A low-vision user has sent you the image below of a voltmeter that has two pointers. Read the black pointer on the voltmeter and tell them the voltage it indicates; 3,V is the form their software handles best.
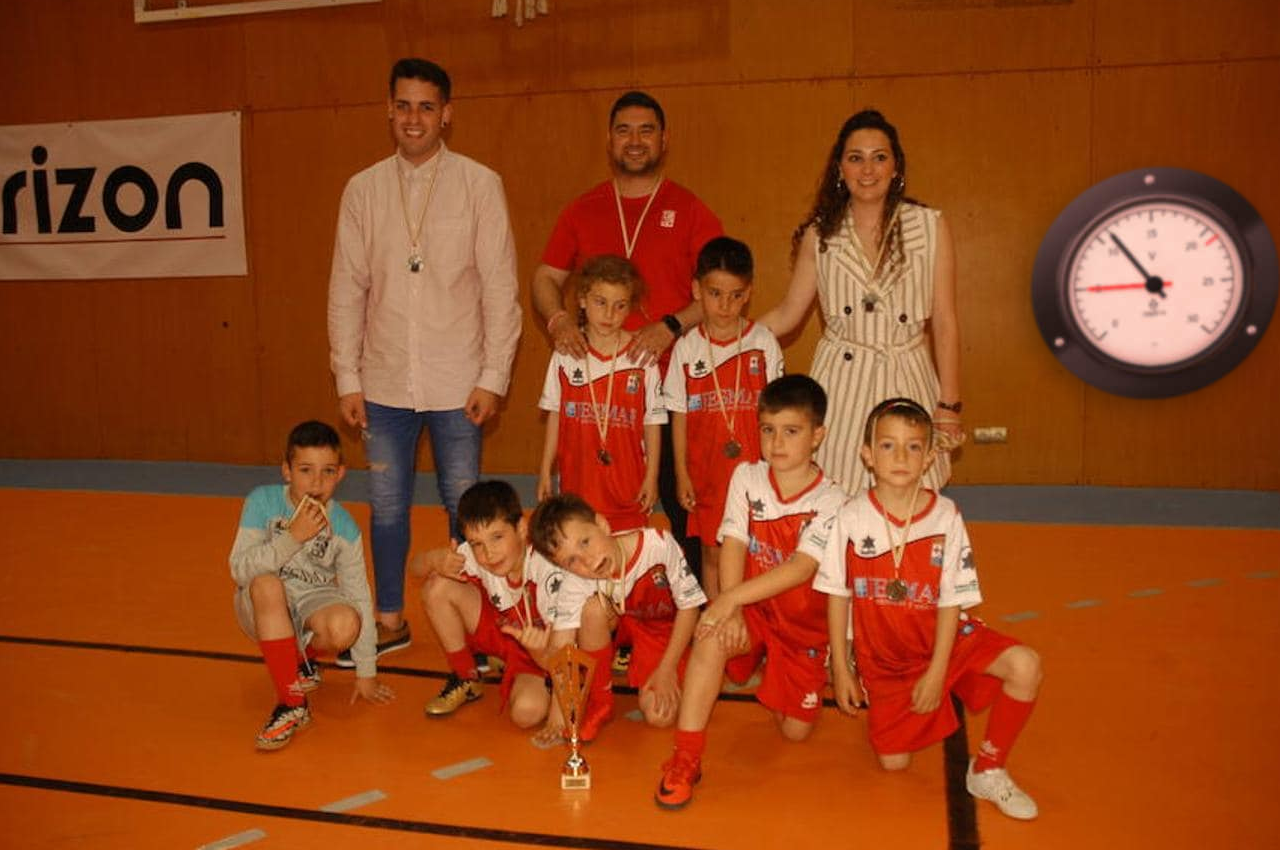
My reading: 11,V
